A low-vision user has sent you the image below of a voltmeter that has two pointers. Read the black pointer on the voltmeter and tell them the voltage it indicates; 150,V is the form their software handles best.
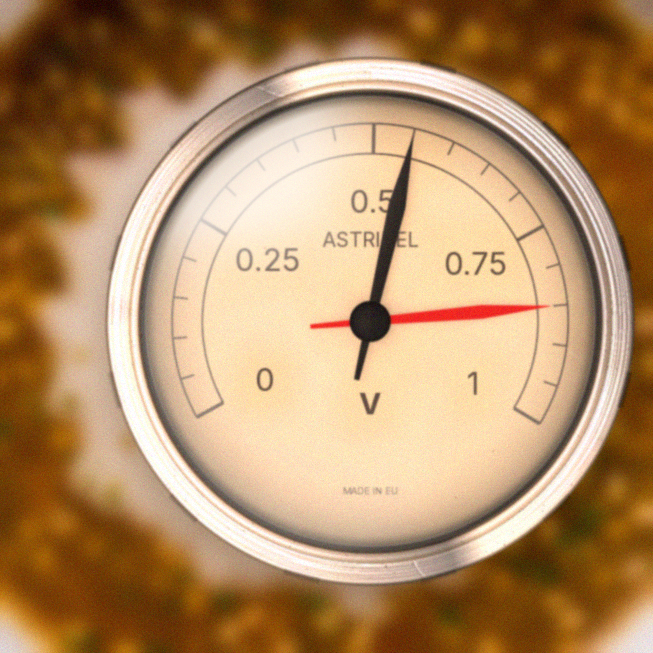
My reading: 0.55,V
